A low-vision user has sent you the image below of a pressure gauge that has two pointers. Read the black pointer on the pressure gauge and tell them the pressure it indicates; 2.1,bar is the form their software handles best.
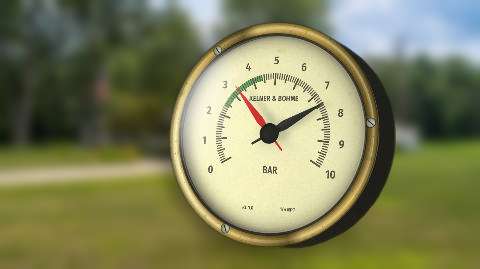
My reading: 7.5,bar
